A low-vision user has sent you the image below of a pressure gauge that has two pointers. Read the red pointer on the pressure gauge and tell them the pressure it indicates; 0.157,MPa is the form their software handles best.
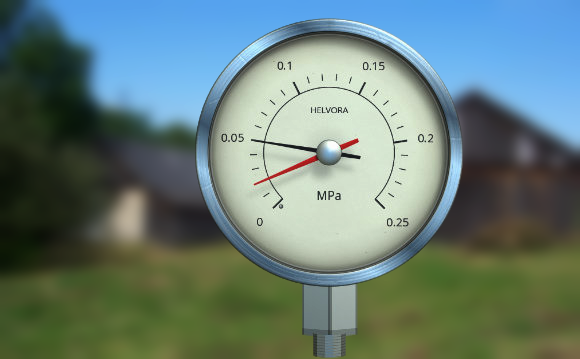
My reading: 0.02,MPa
